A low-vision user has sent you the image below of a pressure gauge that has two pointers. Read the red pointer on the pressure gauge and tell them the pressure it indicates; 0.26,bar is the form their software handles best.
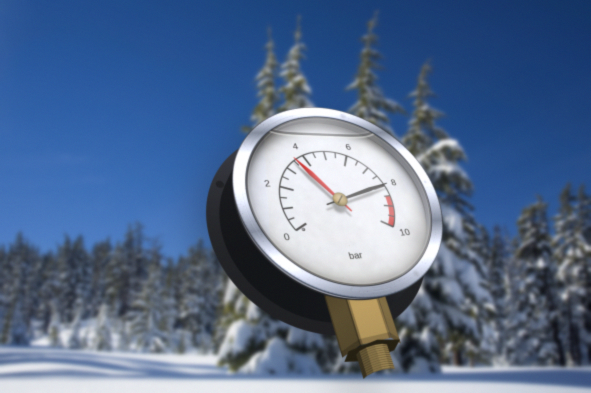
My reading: 3.5,bar
